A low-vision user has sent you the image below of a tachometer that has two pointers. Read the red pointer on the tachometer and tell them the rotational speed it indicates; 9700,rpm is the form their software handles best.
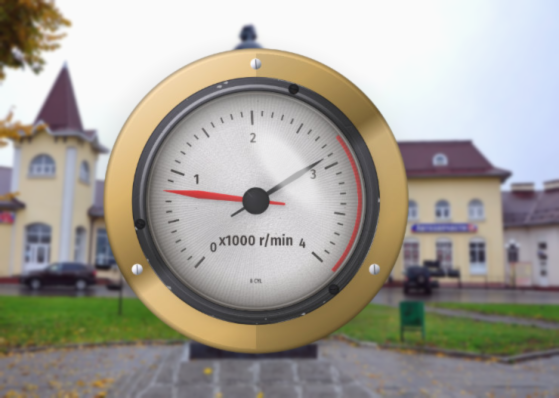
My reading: 800,rpm
